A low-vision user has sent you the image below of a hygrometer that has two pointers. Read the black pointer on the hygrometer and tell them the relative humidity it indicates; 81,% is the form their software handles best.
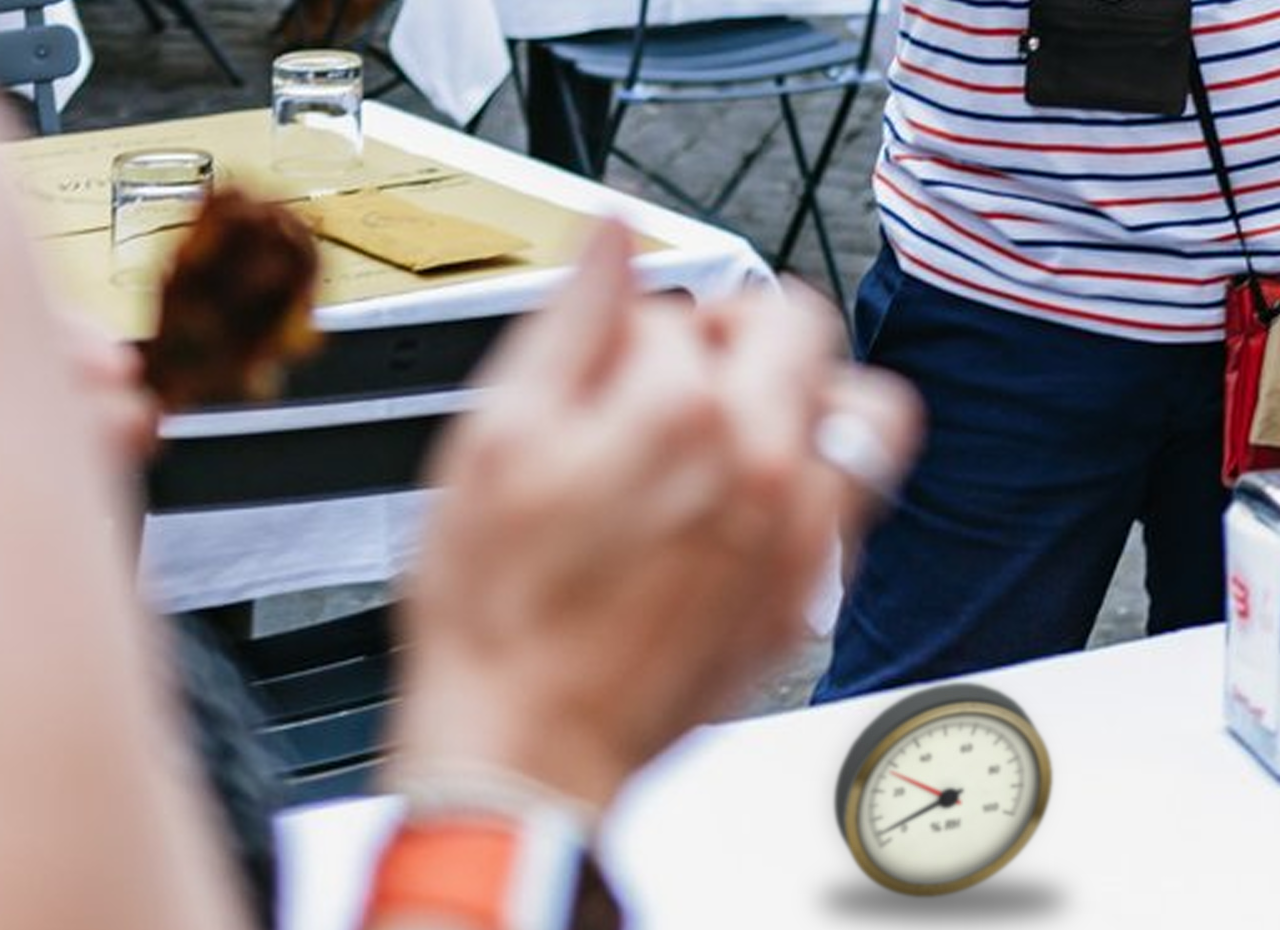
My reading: 5,%
